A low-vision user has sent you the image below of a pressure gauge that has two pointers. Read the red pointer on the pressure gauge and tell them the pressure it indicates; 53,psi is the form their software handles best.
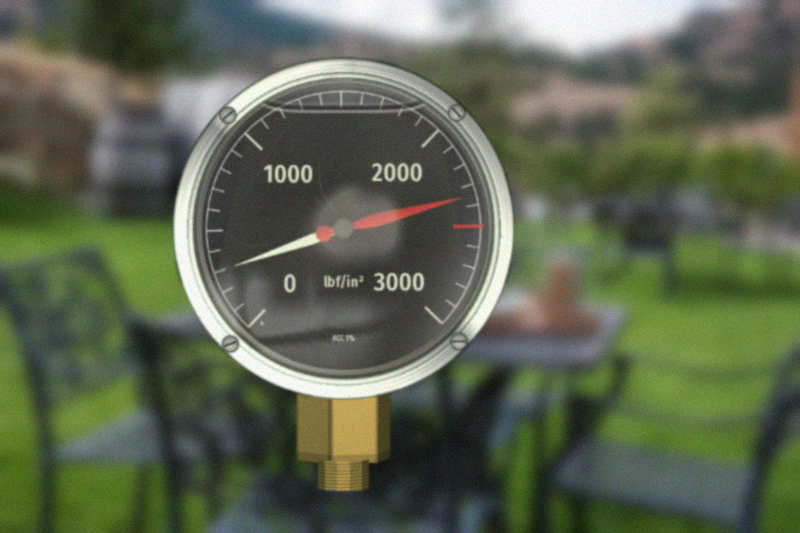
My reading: 2350,psi
